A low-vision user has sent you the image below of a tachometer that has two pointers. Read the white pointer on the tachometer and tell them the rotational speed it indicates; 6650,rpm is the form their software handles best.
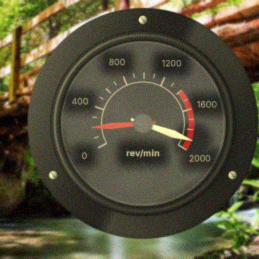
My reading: 1900,rpm
